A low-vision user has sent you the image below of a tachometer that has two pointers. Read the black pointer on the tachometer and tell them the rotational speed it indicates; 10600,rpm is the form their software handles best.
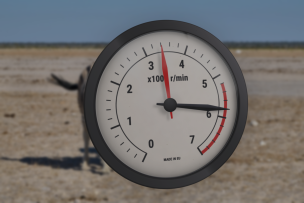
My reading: 5800,rpm
